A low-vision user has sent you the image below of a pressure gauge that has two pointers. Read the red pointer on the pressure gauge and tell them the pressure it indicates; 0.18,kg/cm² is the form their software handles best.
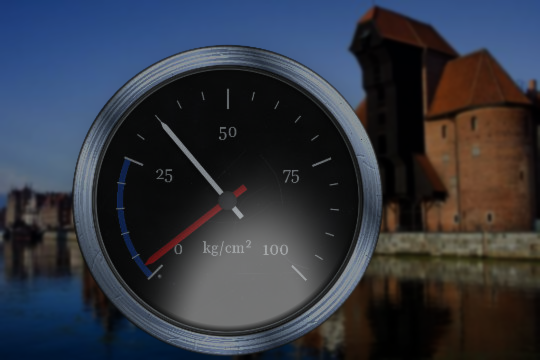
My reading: 2.5,kg/cm²
